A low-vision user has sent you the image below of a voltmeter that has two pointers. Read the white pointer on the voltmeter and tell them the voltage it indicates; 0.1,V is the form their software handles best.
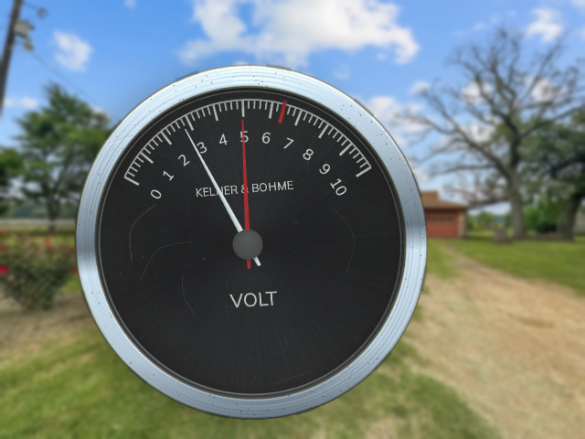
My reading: 2.8,V
